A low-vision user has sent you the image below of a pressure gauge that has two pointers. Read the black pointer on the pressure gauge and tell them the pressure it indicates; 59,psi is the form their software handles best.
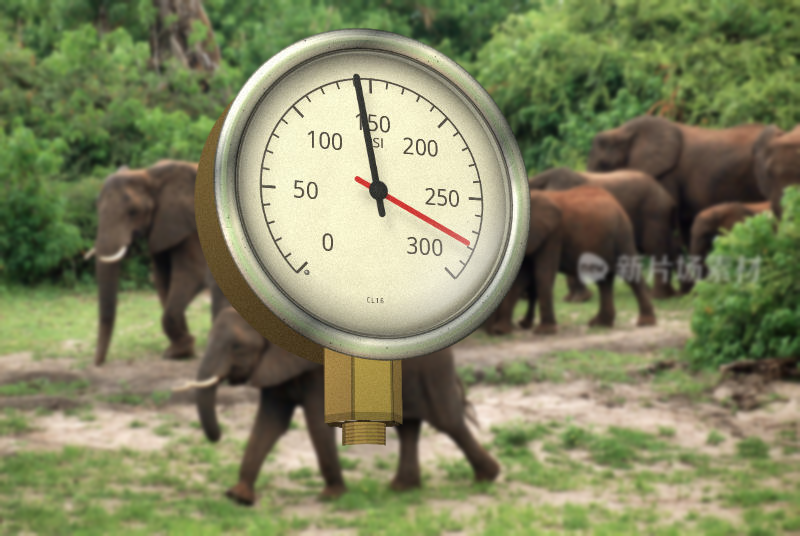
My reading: 140,psi
